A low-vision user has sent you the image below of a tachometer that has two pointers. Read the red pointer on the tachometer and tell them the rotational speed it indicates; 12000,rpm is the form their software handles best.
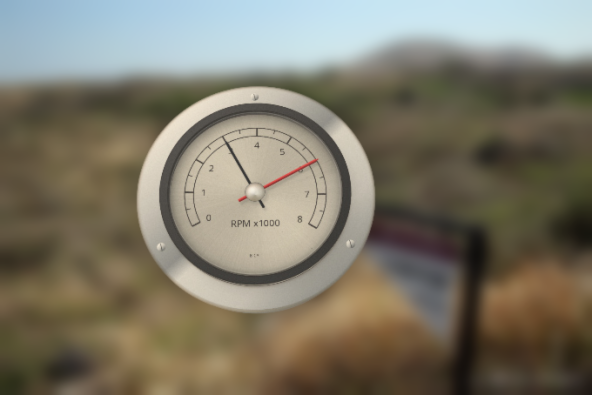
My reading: 6000,rpm
